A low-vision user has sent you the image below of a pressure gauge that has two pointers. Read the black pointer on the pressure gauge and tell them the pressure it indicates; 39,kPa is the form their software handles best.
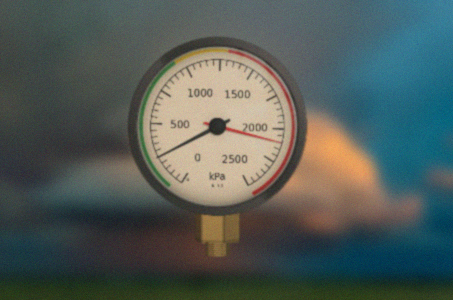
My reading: 250,kPa
